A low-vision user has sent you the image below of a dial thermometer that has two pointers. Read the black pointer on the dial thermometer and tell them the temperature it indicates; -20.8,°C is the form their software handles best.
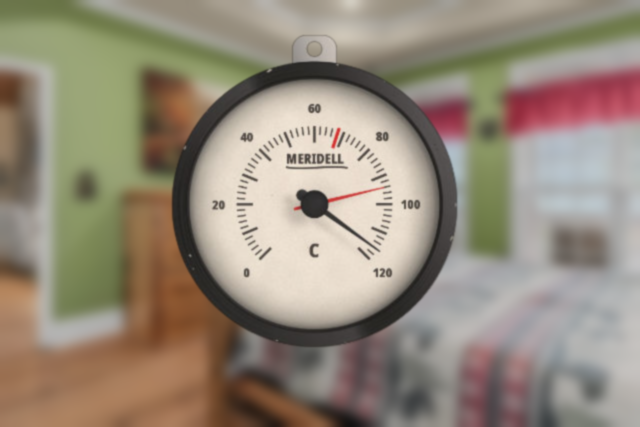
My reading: 116,°C
